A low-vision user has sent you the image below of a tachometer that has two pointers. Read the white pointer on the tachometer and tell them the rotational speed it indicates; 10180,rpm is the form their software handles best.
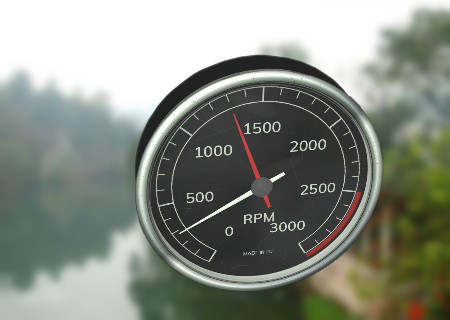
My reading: 300,rpm
